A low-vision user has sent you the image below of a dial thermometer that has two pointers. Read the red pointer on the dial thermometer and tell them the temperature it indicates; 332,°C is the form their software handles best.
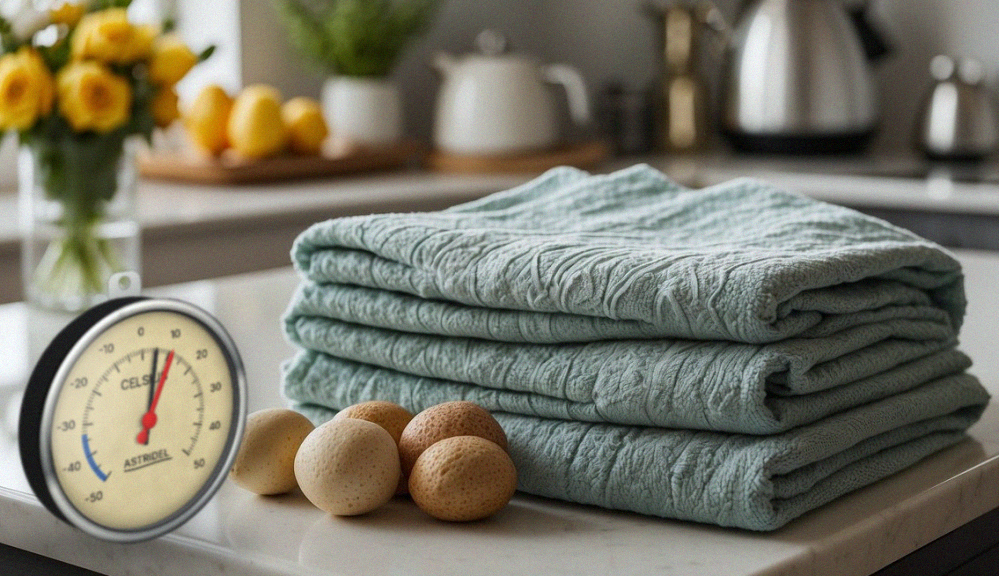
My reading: 10,°C
